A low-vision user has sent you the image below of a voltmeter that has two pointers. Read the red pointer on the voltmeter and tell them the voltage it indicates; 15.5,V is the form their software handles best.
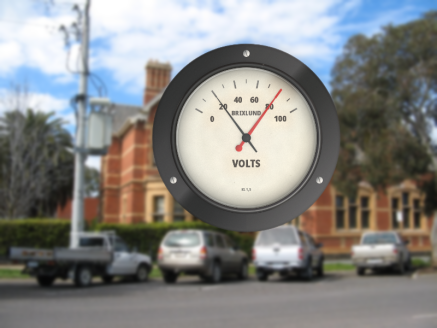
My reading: 80,V
